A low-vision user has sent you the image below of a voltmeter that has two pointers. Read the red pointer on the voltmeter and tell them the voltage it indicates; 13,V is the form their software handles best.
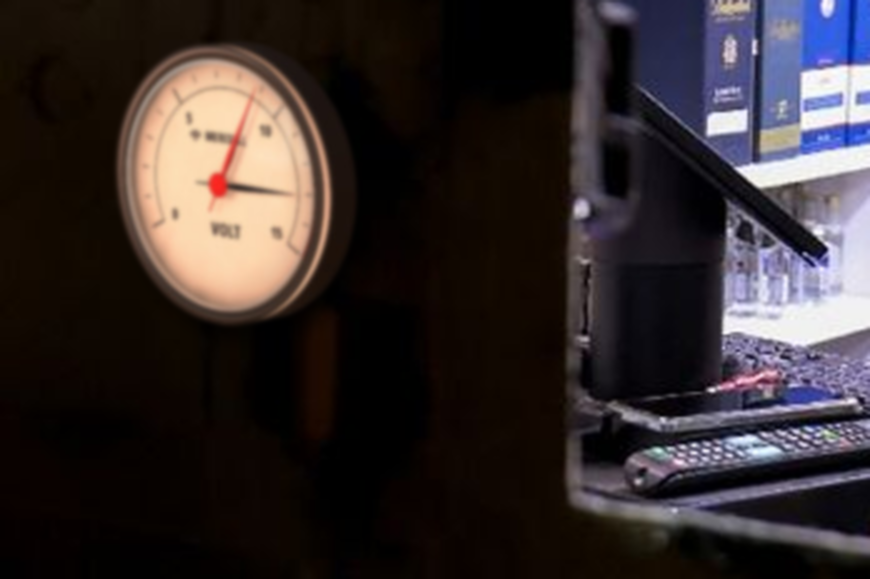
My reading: 9,V
